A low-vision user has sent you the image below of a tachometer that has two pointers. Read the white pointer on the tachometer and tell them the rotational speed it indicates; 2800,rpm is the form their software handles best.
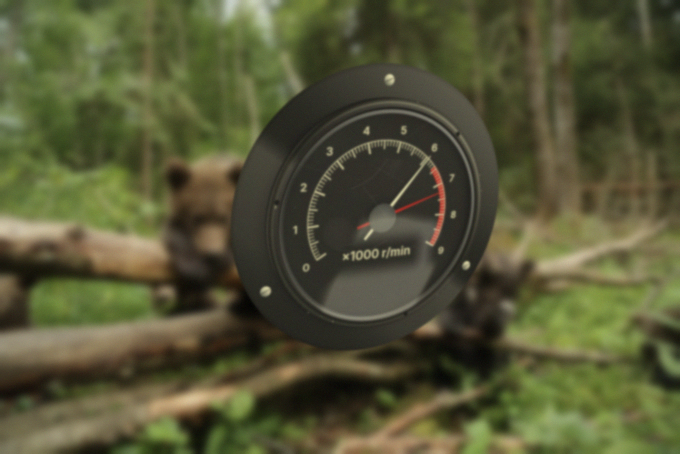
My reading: 6000,rpm
